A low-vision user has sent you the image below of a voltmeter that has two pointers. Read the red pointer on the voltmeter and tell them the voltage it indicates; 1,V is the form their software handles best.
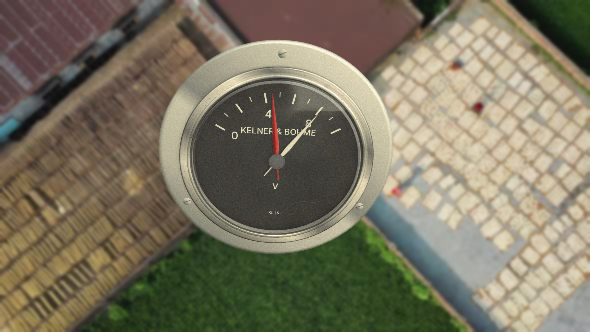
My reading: 4.5,V
